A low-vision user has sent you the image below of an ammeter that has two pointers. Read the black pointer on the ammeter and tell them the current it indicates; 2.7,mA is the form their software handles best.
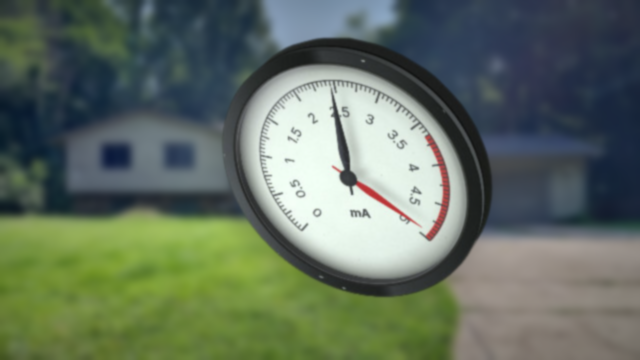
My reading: 2.5,mA
